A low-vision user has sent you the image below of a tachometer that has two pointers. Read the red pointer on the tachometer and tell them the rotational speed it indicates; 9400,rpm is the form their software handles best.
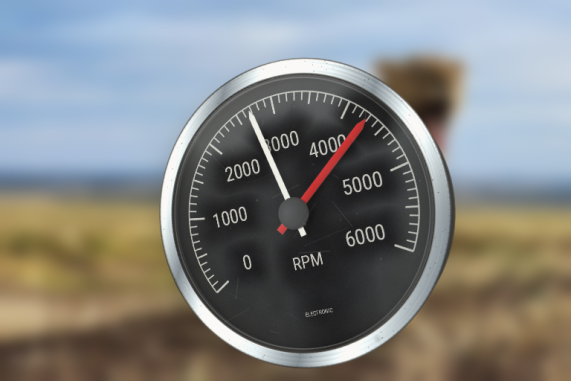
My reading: 4300,rpm
